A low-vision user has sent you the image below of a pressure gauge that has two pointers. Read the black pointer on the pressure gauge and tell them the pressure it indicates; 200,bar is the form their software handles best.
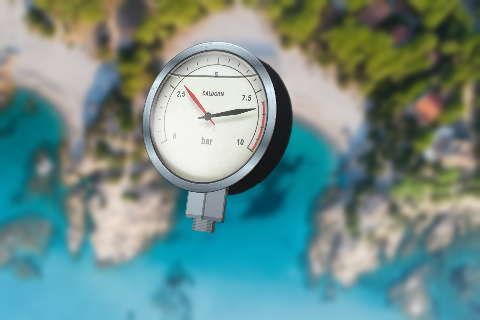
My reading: 8.25,bar
